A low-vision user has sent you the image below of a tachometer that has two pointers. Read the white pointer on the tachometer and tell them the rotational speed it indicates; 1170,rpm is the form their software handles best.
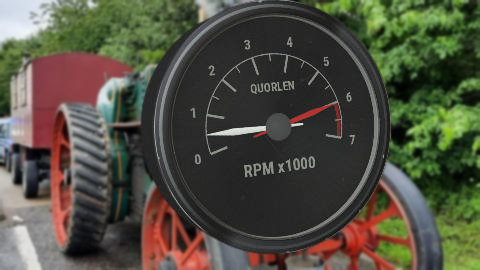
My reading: 500,rpm
